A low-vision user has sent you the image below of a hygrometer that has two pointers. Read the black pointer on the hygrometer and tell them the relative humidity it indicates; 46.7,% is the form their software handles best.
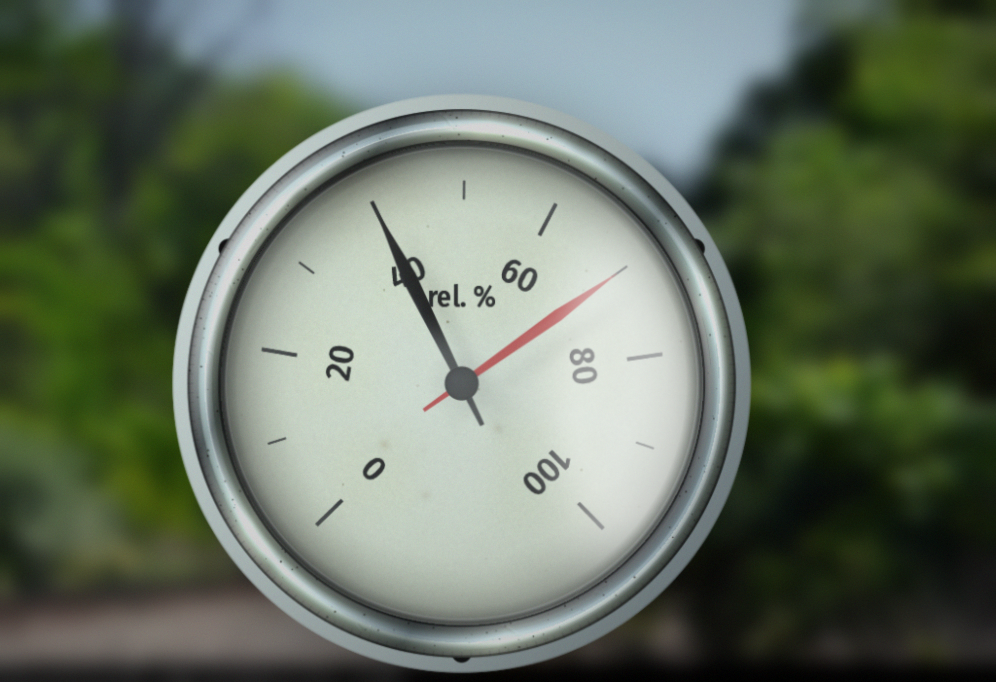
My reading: 40,%
